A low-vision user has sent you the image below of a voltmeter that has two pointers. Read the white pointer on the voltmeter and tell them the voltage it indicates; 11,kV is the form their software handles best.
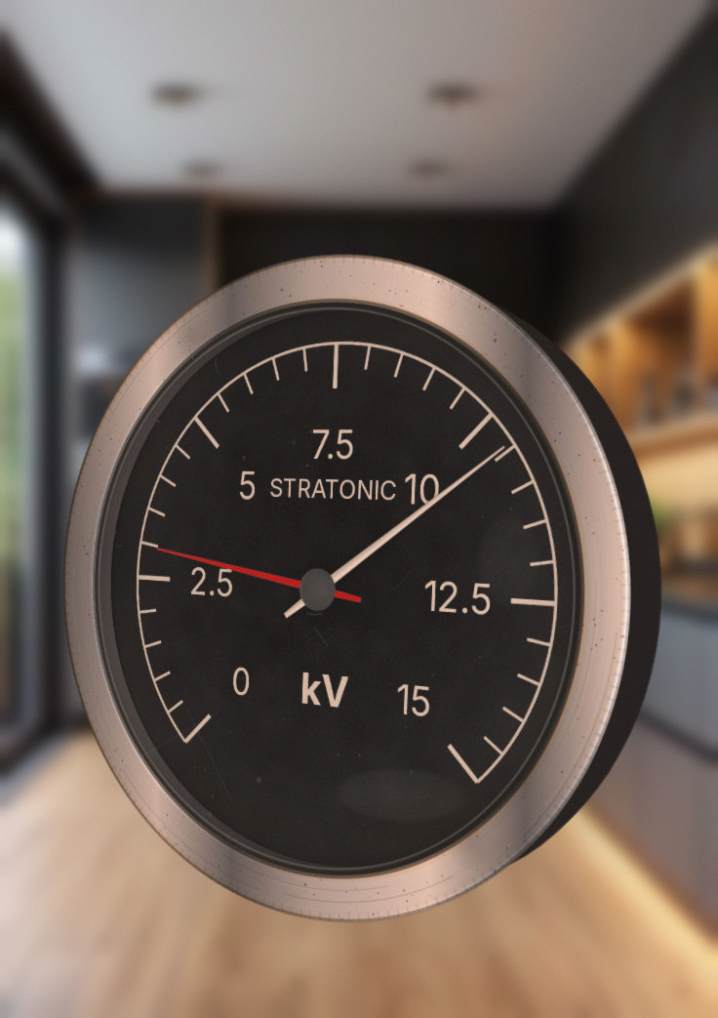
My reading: 10.5,kV
